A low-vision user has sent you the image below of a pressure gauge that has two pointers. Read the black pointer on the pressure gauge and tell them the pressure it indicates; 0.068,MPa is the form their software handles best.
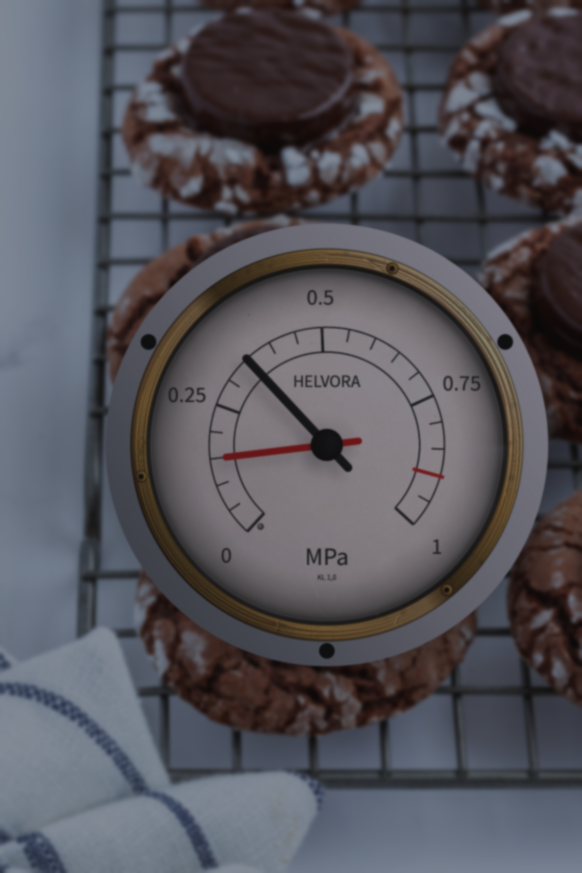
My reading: 0.35,MPa
